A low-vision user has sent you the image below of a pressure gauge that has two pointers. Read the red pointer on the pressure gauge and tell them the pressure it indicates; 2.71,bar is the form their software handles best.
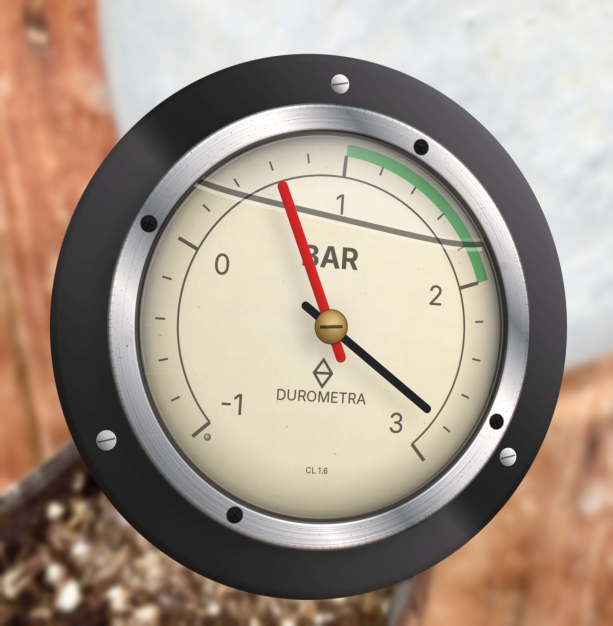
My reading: 0.6,bar
